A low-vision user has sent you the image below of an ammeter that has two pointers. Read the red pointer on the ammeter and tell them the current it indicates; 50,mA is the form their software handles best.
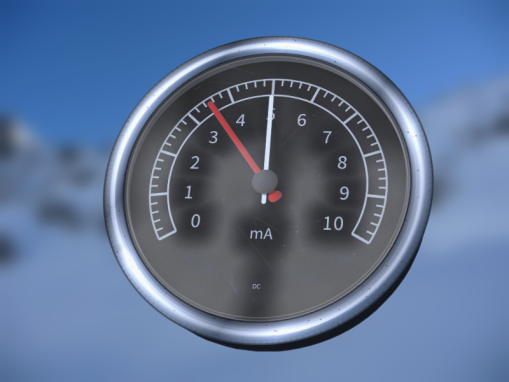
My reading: 3.5,mA
